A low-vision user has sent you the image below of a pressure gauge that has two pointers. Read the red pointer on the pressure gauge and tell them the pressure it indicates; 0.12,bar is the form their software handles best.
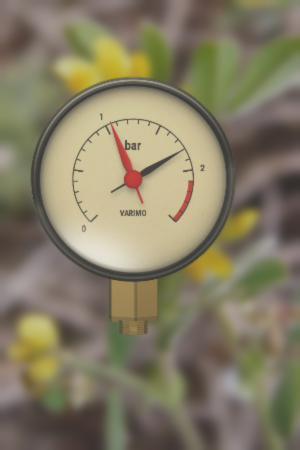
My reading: 1.05,bar
